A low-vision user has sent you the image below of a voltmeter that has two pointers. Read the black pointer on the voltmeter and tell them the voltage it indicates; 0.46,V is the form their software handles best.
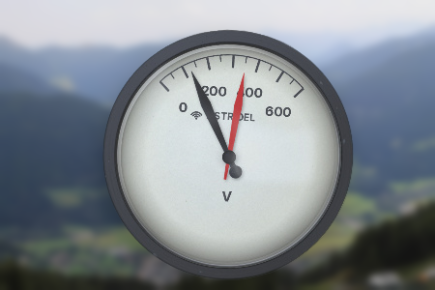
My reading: 125,V
